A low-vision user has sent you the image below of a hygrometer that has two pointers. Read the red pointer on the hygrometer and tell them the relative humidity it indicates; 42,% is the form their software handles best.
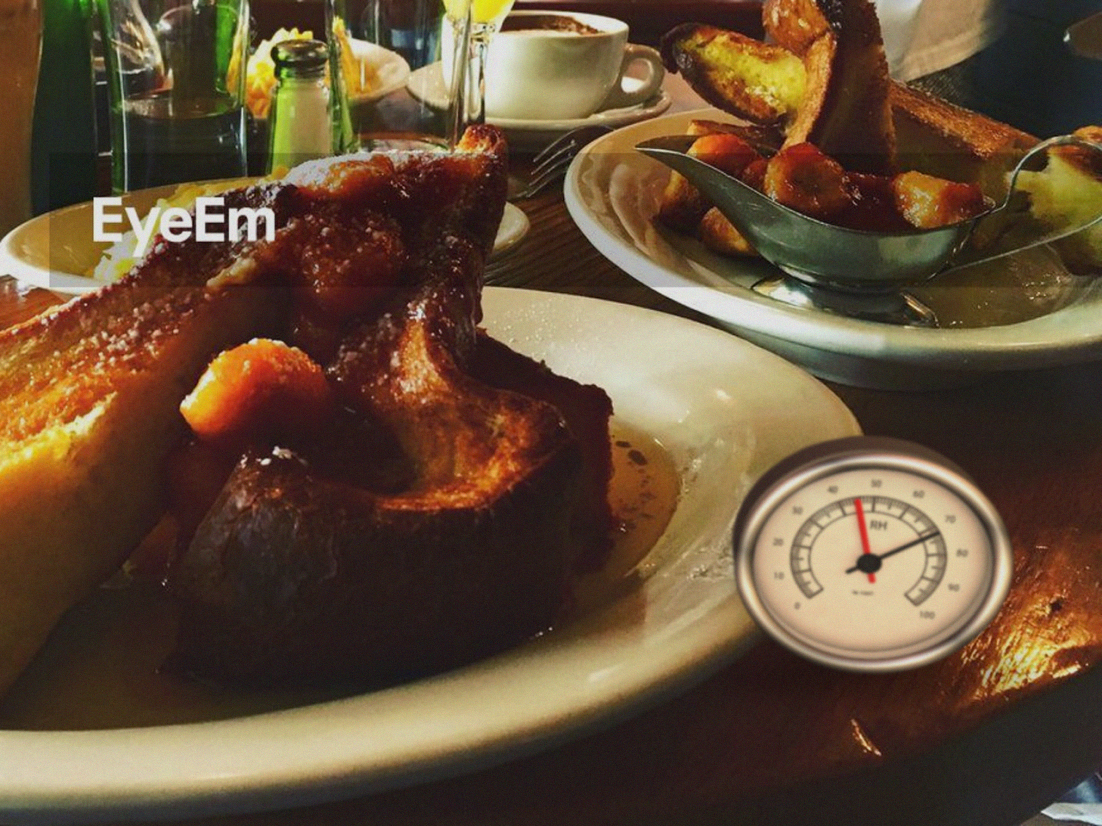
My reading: 45,%
